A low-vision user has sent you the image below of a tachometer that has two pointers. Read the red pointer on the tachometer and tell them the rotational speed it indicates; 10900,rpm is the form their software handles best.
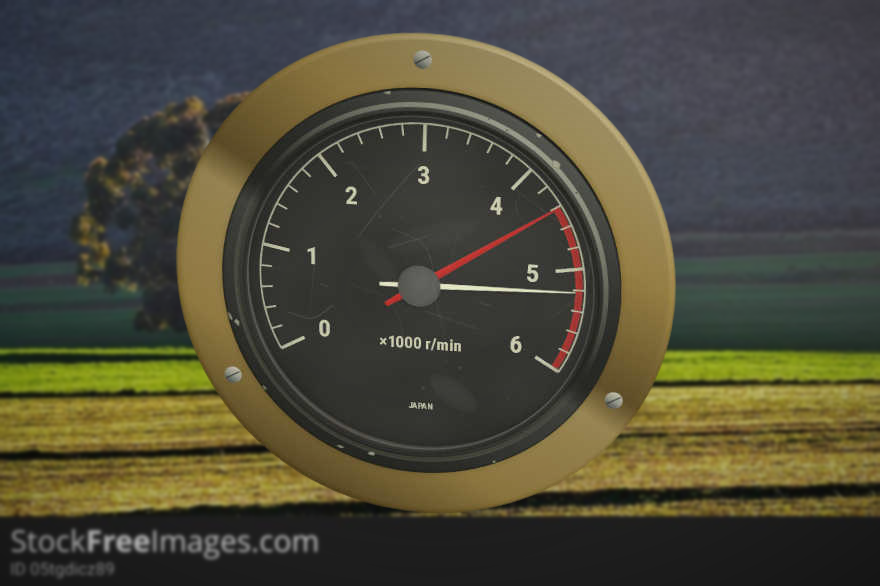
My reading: 4400,rpm
